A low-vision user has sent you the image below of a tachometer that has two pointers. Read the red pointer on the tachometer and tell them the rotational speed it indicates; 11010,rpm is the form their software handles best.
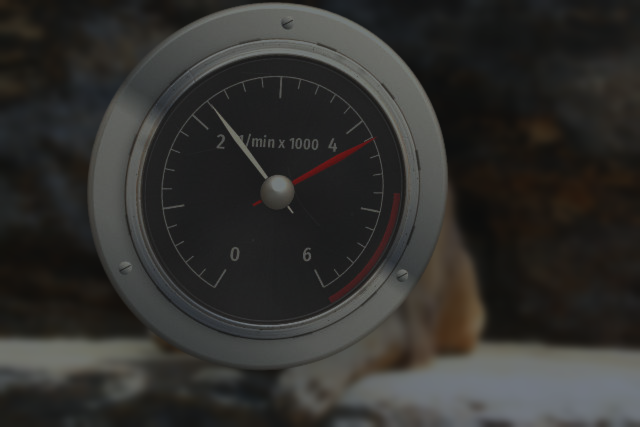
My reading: 4200,rpm
